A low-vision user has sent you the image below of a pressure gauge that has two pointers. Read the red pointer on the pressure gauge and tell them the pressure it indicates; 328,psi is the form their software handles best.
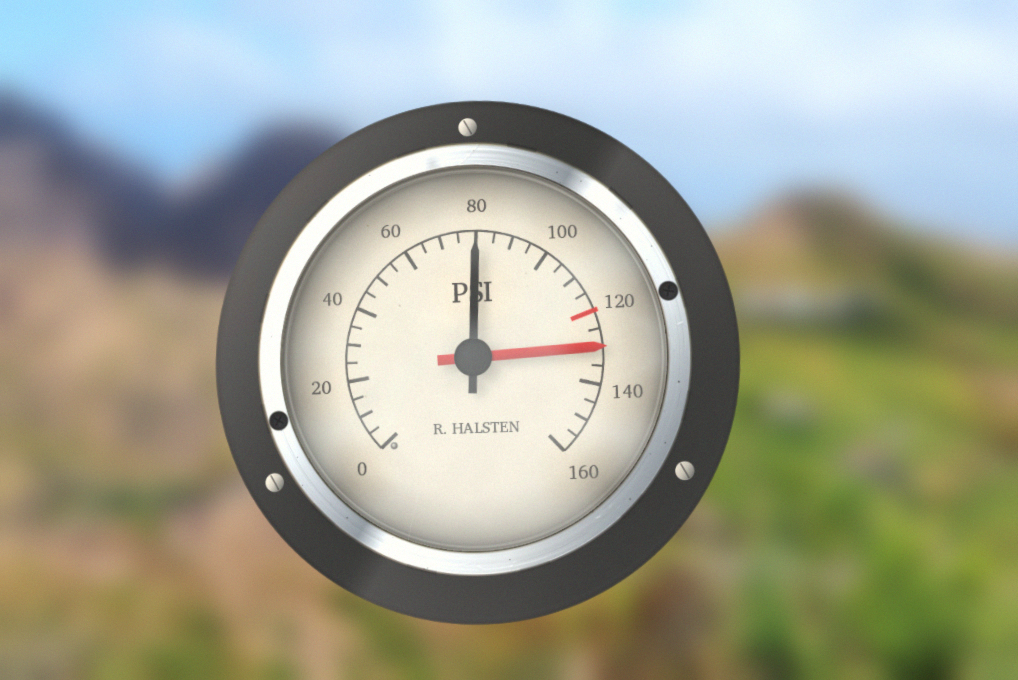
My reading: 130,psi
